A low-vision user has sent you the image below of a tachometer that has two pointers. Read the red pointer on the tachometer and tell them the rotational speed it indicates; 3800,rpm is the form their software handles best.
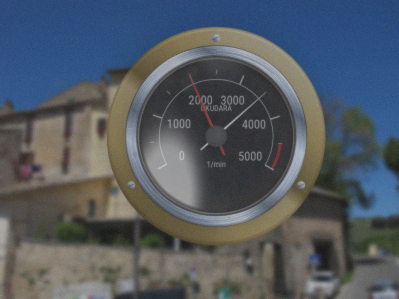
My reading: 2000,rpm
